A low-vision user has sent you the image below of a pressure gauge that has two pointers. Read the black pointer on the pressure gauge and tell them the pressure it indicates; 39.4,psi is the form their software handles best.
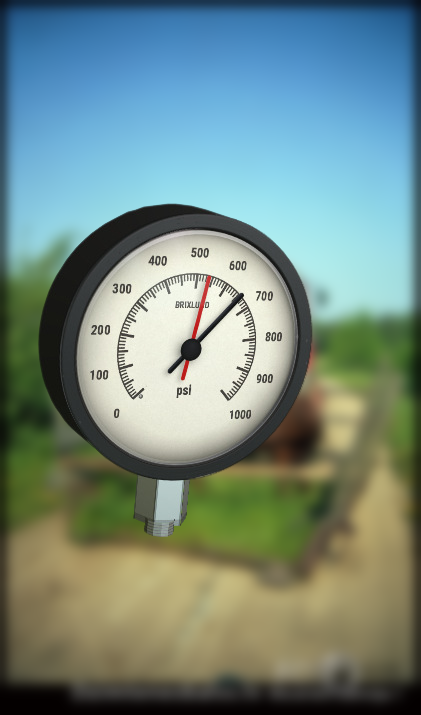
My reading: 650,psi
